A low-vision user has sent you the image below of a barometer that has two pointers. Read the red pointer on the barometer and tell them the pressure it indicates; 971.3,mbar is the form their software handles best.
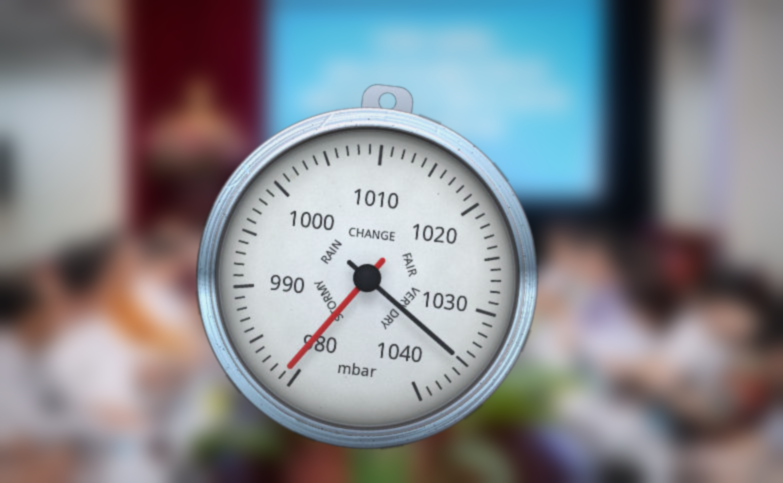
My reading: 981,mbar
